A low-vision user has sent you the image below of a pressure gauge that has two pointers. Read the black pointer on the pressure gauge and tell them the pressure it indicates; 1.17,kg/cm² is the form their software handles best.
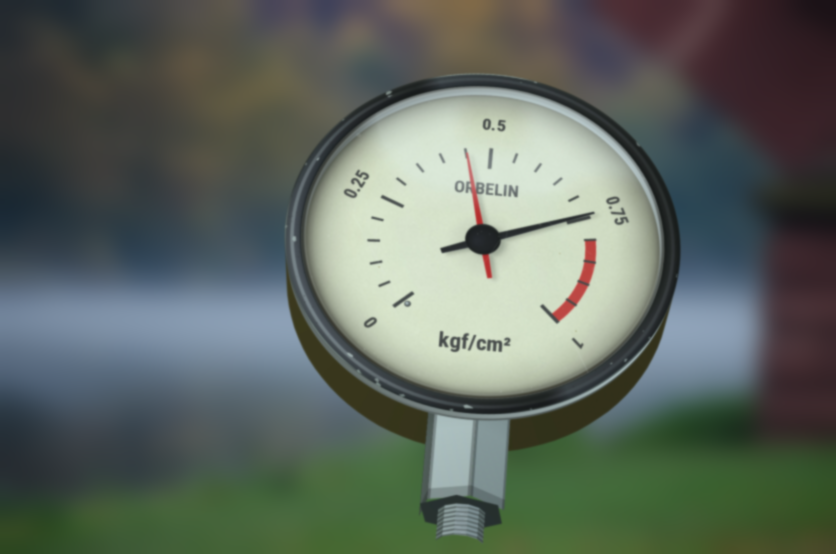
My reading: 0.75,kg/cm²
